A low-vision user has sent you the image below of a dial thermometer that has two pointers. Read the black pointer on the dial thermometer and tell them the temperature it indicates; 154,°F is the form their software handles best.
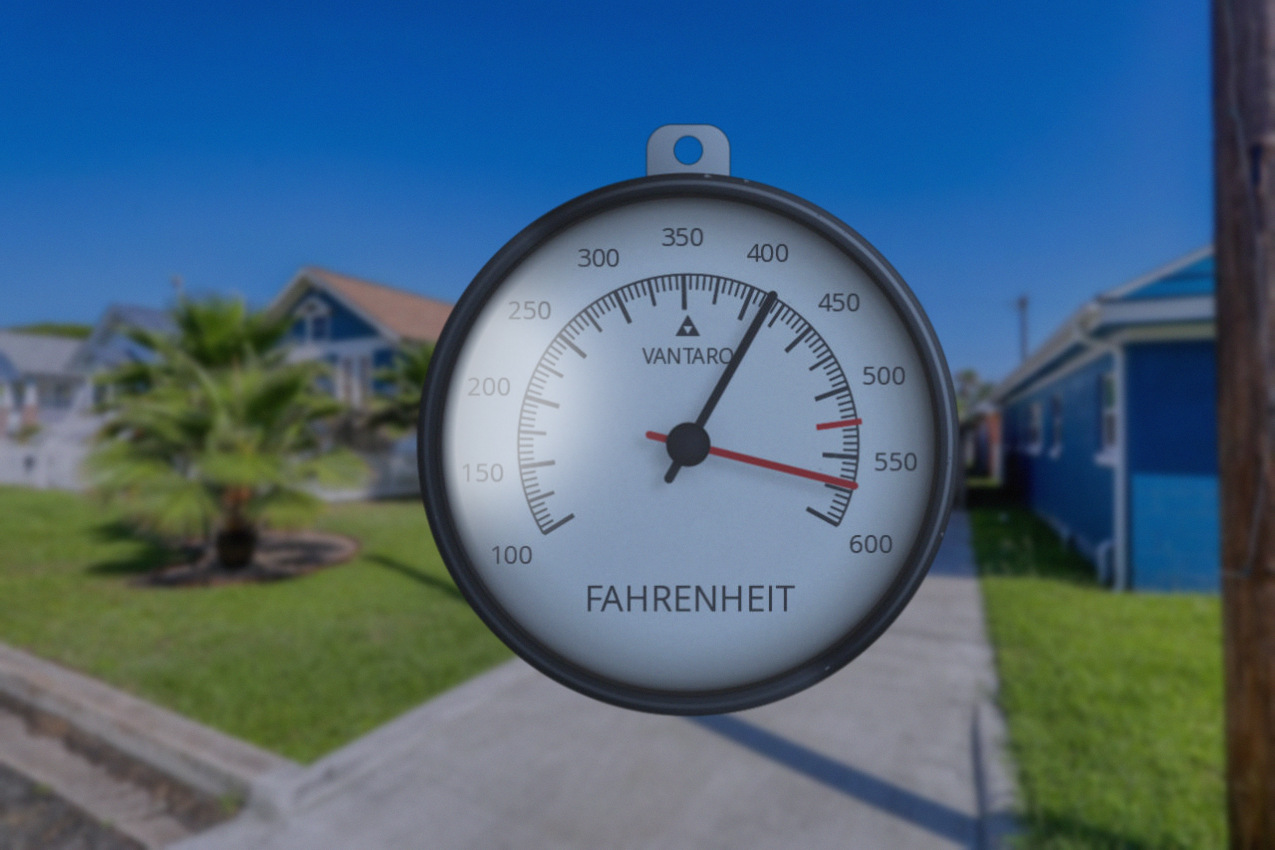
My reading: 415,°F
